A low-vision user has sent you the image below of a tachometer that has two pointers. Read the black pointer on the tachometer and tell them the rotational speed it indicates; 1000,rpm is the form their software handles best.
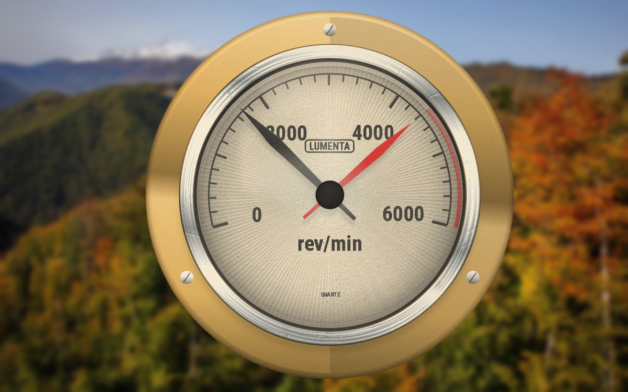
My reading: 1700,rpm
